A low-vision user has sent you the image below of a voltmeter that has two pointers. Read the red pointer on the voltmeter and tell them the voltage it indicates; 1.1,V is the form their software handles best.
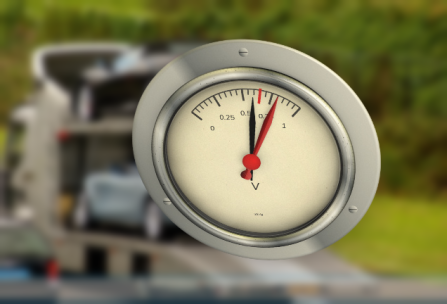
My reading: 0.8,V
